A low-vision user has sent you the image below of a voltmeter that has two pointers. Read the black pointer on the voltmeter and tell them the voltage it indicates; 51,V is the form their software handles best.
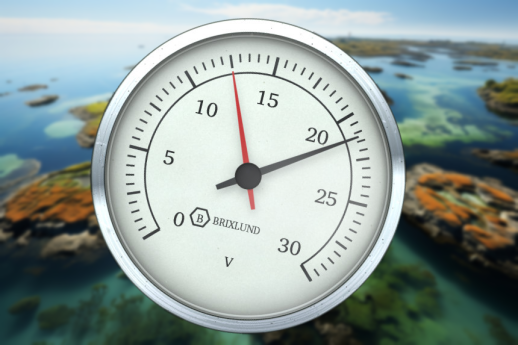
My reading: 21.25,V
